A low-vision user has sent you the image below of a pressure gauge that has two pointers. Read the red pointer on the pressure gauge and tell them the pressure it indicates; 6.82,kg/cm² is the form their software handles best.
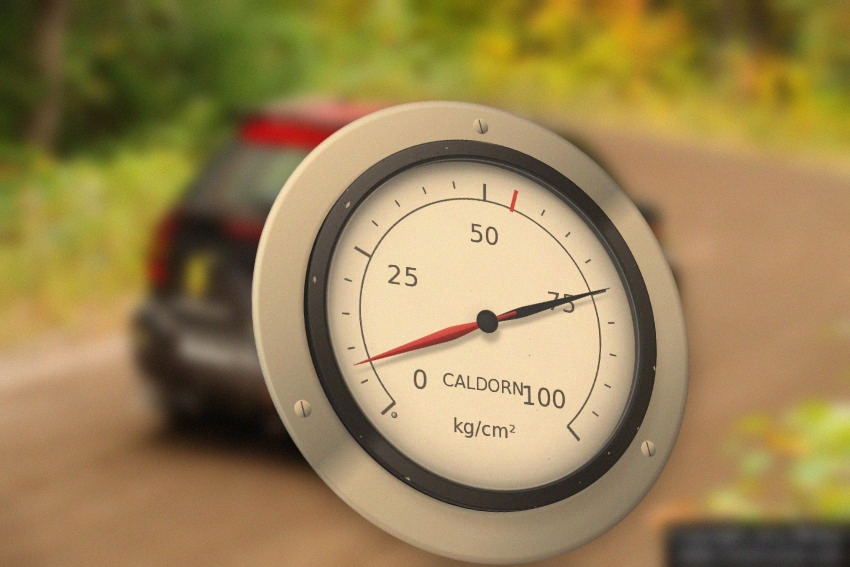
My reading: 7.5,kg/cm²
